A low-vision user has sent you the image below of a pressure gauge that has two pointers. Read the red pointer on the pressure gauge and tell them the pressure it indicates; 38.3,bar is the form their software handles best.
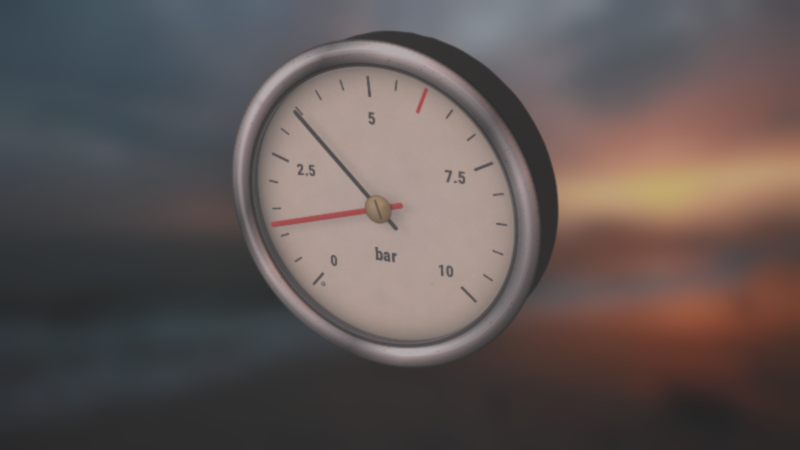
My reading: 1.25,bar
